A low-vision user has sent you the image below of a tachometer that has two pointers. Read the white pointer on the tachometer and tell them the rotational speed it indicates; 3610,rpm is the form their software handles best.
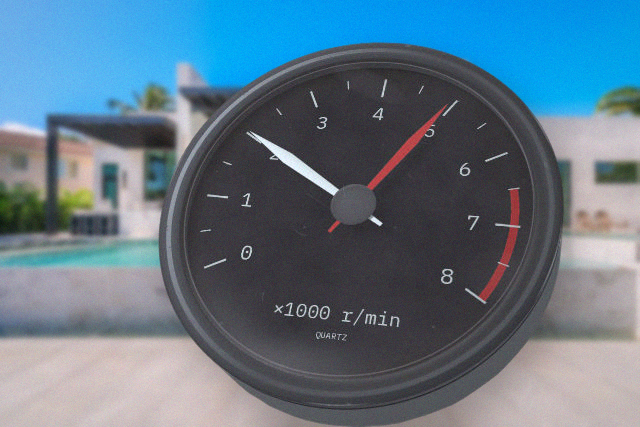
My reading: 2000,rpm
